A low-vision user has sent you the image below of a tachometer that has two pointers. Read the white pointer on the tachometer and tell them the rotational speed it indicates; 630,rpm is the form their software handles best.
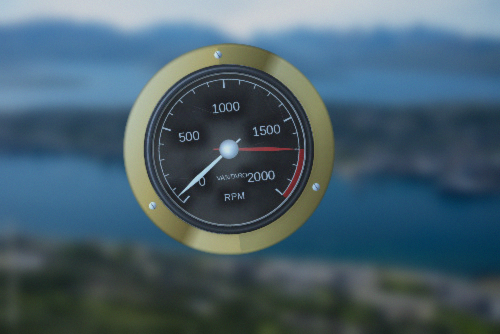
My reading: 50,rpm
